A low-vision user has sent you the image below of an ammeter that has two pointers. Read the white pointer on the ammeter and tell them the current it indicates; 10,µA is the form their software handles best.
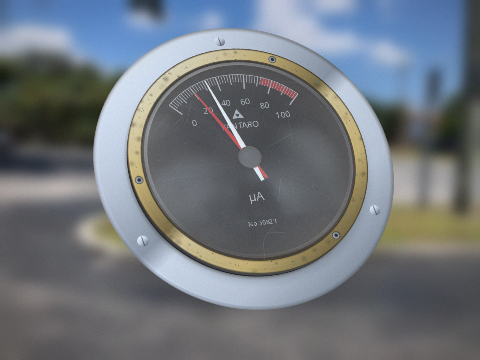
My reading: 30,µA
